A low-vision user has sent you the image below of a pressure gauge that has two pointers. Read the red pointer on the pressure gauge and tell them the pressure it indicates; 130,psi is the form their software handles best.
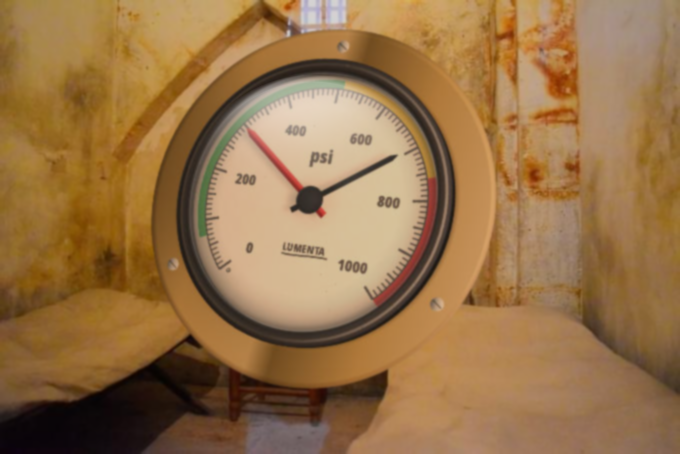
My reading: 300,psi
